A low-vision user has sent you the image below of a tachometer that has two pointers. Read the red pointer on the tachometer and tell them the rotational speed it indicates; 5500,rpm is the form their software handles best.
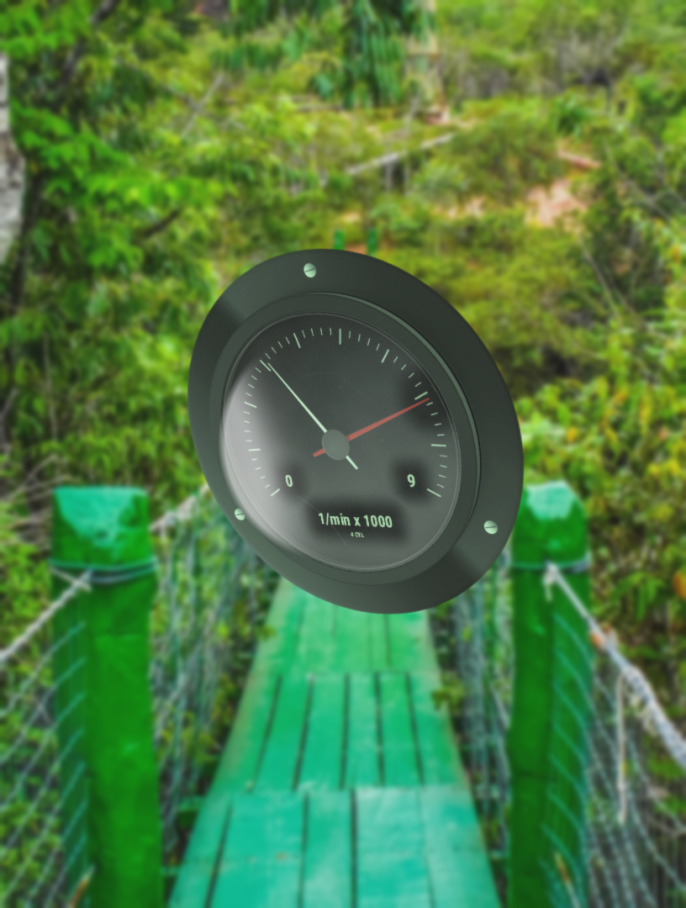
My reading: 7100,rpm
